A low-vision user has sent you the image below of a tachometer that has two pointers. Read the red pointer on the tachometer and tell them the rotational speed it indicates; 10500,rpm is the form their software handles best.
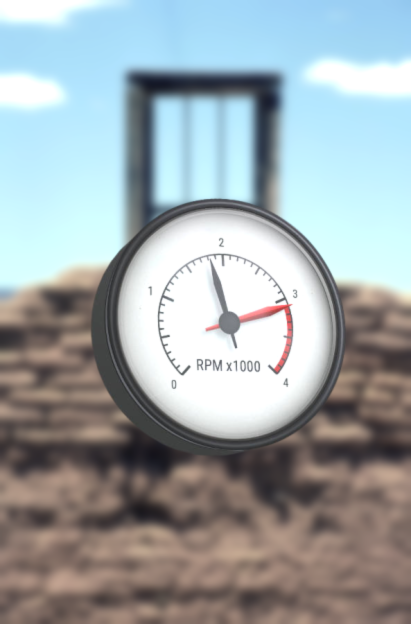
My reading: 3100,rpm
